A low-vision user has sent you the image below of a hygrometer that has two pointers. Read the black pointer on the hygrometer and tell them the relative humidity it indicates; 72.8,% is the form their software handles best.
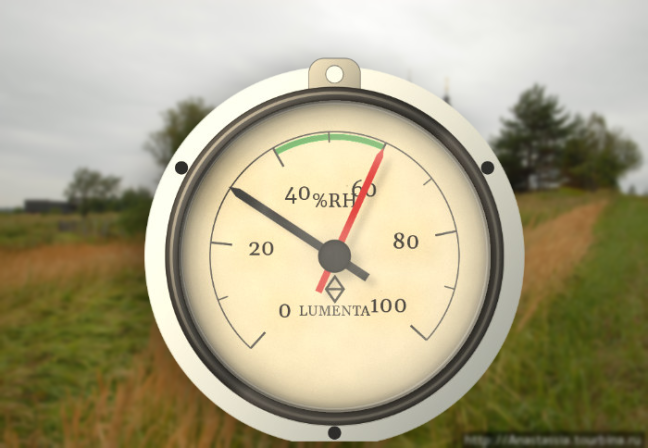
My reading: 30,%
